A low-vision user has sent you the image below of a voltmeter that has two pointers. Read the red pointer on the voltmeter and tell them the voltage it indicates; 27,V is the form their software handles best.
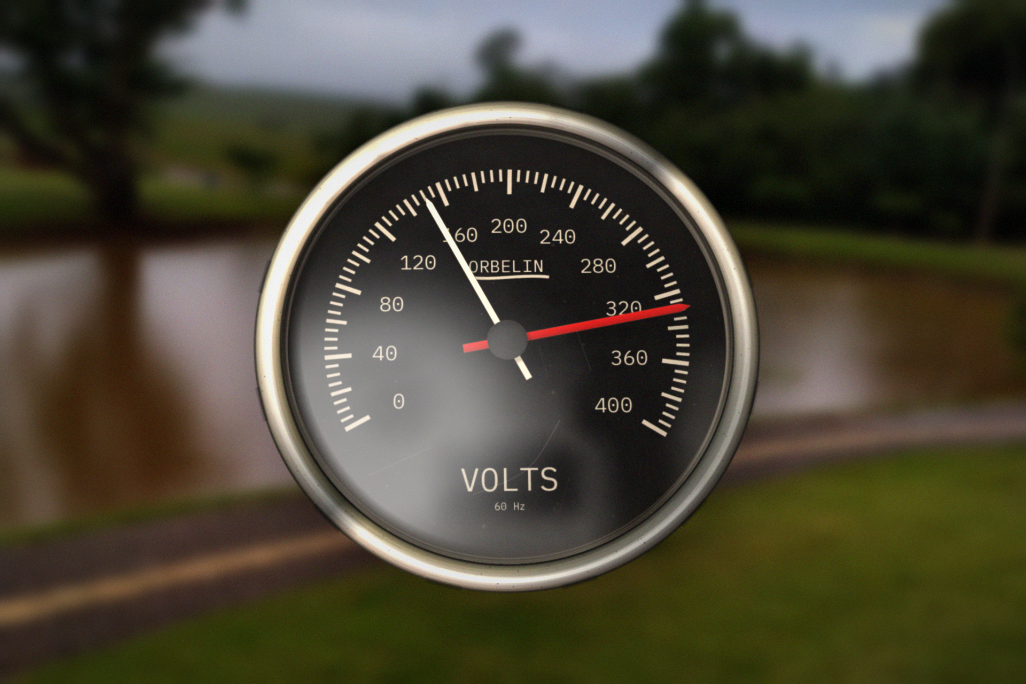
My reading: 330,V
